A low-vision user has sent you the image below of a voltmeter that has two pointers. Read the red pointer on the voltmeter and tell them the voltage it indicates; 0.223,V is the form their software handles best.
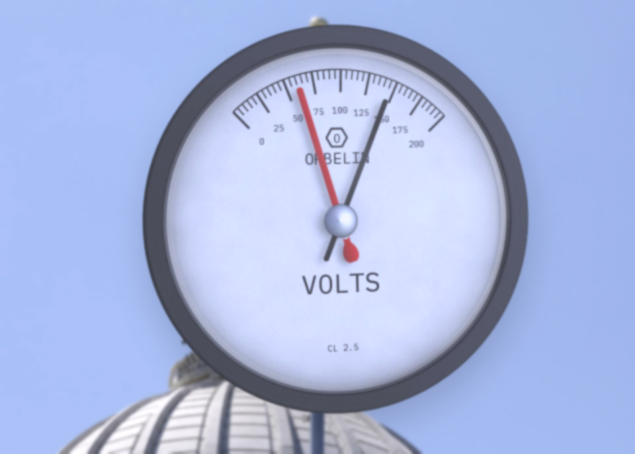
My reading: 60,V
